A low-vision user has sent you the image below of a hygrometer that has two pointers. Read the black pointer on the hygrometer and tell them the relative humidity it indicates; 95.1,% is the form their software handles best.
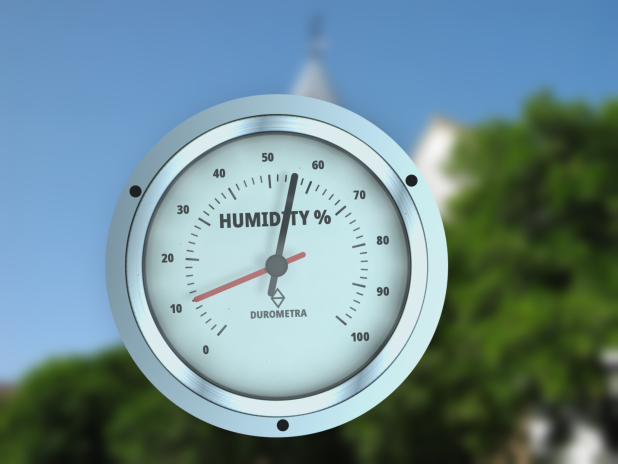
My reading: 56,%
